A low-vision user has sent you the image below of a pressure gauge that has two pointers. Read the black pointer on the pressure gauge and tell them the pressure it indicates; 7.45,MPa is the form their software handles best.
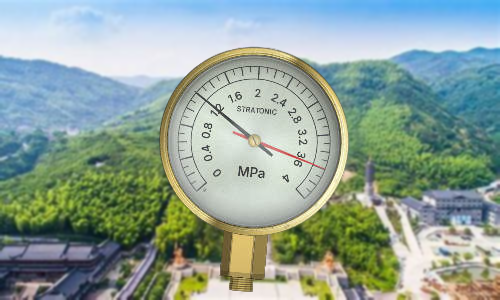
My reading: 1.2,MPa
